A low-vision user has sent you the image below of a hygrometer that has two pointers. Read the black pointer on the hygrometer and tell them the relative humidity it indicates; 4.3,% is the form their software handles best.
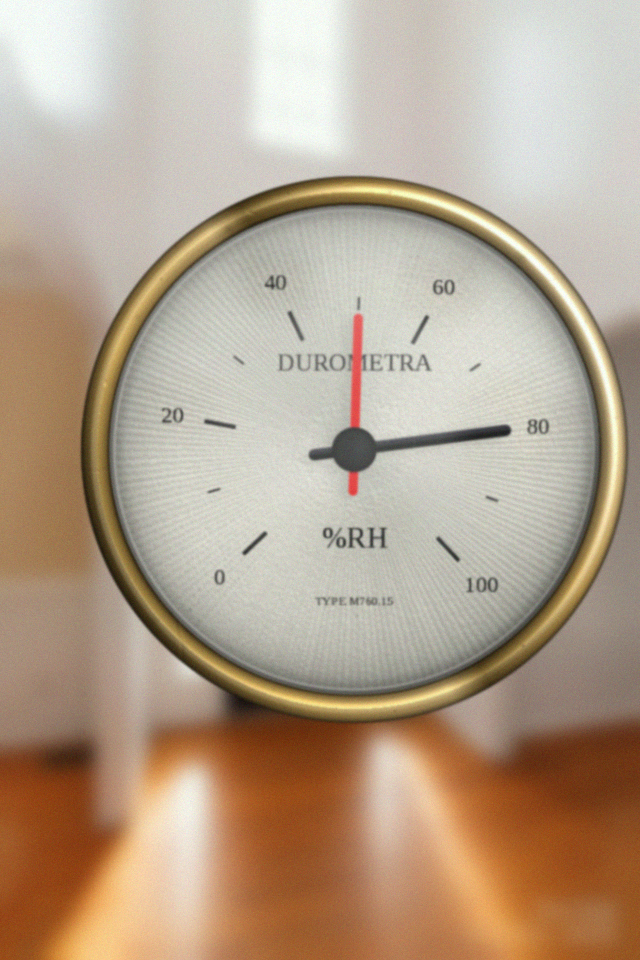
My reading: 80,%
